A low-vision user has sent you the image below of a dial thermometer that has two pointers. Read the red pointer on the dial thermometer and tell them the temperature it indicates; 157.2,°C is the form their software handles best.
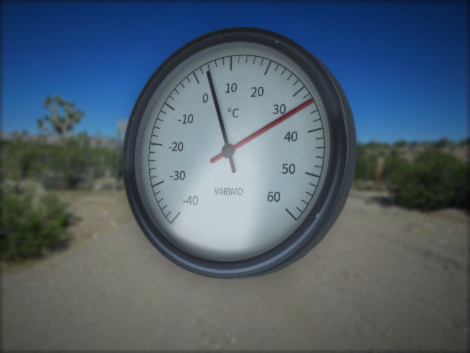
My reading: 34,°C
